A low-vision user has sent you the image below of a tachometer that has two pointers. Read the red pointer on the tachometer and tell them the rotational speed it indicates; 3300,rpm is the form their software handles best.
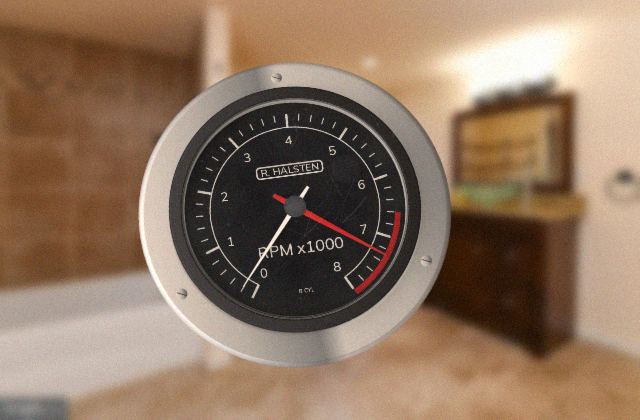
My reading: 7300,rpm
